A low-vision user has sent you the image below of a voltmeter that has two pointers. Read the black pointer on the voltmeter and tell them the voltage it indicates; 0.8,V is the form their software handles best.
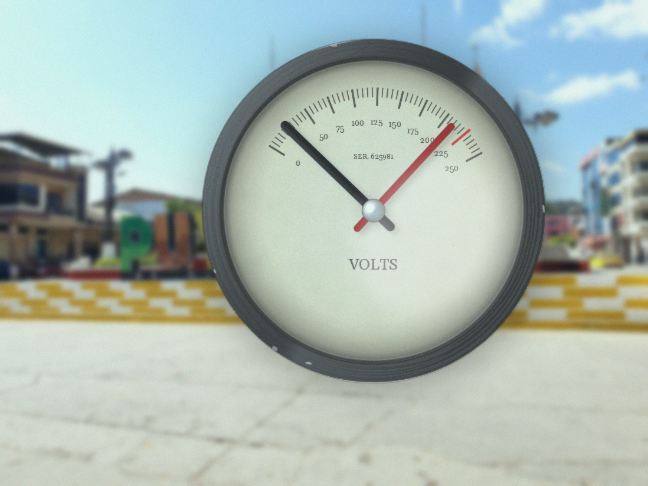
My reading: 25,V
